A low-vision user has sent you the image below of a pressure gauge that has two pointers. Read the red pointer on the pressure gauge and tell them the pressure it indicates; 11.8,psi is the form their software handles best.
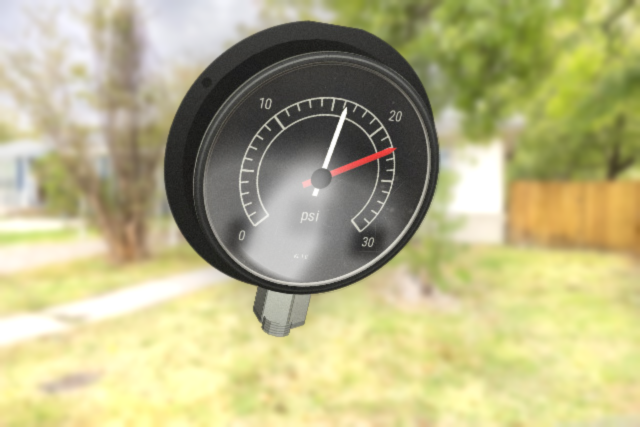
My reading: 22,psi
